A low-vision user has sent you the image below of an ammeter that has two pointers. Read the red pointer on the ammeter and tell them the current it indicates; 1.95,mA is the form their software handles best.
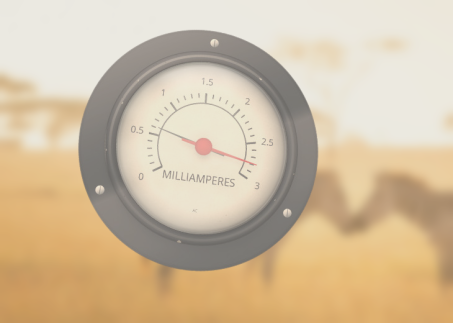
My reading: 2.8,mA
